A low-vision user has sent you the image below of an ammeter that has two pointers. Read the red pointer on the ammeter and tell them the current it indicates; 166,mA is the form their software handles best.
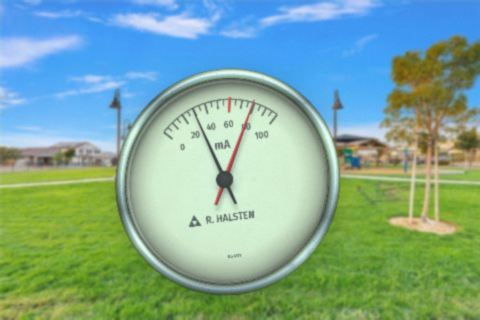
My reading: 80,mA
